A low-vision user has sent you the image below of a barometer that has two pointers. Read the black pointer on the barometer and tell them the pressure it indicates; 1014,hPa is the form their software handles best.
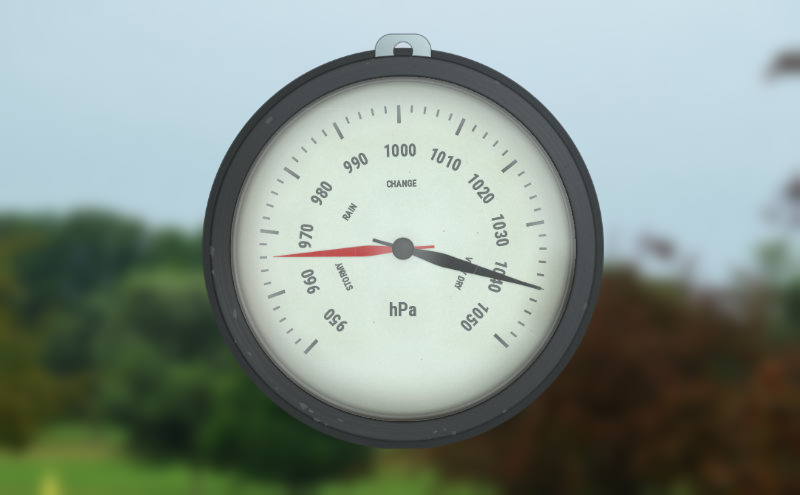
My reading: 1040,hPa
